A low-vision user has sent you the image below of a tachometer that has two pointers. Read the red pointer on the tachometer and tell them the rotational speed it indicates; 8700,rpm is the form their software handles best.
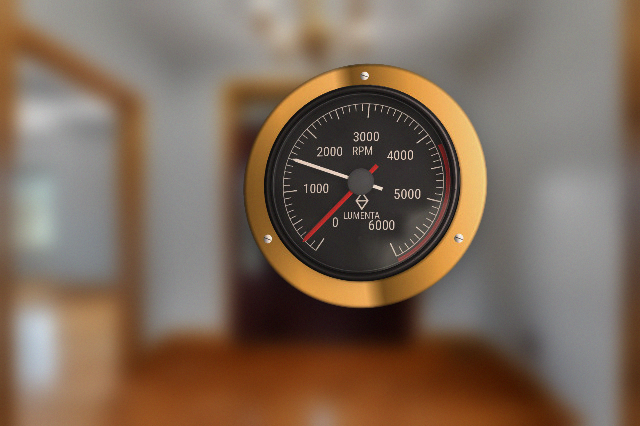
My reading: 200,rpm
